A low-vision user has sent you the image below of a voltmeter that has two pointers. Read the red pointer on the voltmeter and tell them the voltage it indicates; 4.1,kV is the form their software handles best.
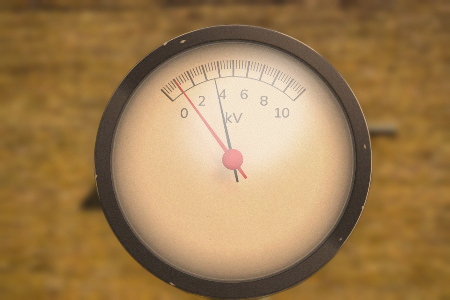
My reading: 1,kV
